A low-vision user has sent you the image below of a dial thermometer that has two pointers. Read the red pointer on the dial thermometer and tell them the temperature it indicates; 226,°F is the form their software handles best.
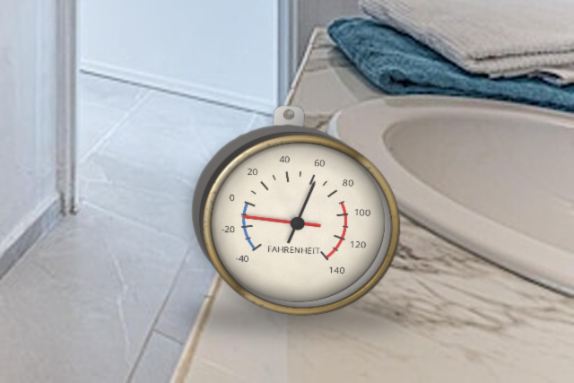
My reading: -10,°F
